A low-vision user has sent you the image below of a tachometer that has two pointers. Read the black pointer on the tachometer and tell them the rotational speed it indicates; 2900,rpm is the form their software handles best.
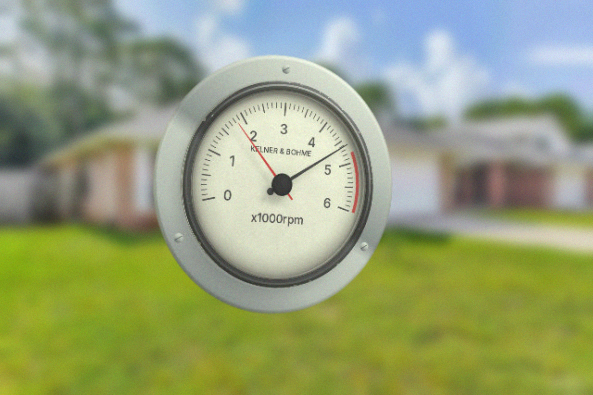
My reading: 4600,rpm
